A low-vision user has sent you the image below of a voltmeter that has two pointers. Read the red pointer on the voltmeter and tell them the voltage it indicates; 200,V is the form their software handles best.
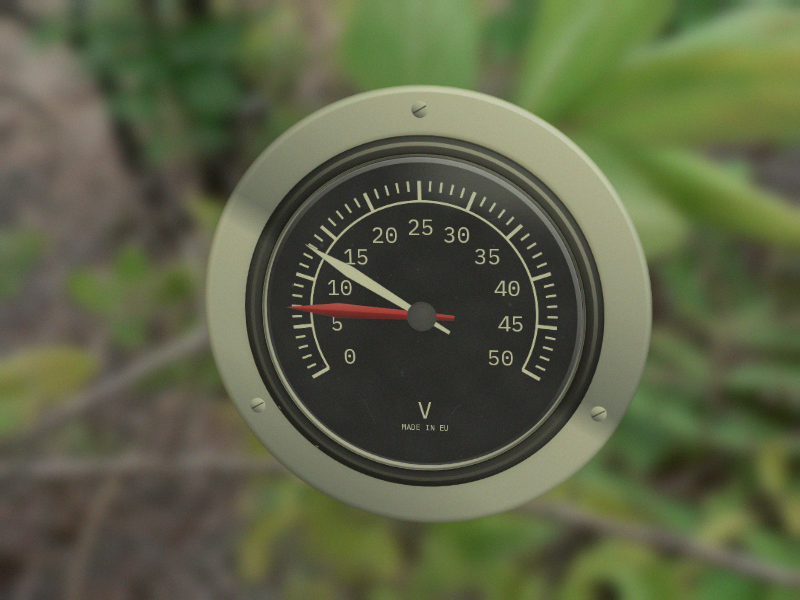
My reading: 7,V
